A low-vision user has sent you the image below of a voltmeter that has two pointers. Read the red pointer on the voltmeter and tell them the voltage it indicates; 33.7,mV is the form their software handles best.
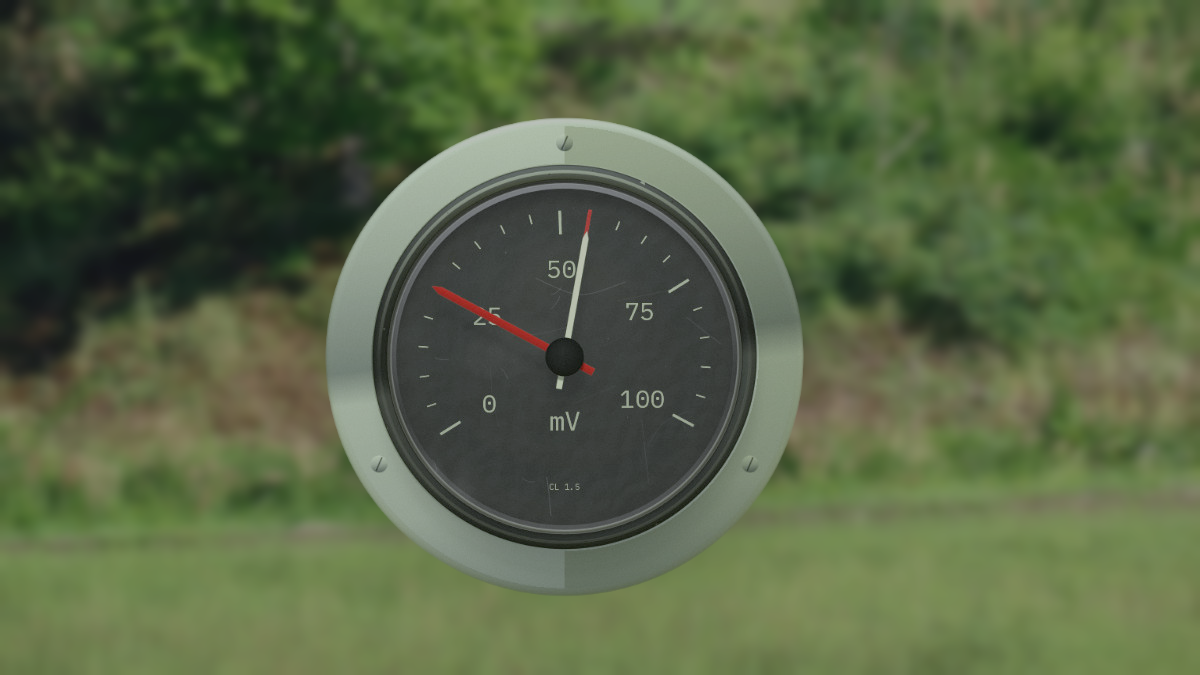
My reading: 25,mV
